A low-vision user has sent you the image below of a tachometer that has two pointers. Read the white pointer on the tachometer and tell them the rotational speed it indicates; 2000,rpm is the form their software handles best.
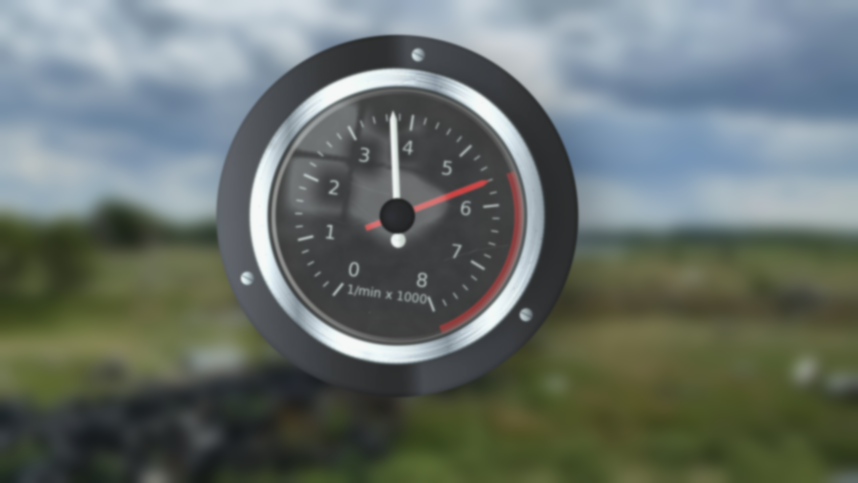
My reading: 3700,rpm
